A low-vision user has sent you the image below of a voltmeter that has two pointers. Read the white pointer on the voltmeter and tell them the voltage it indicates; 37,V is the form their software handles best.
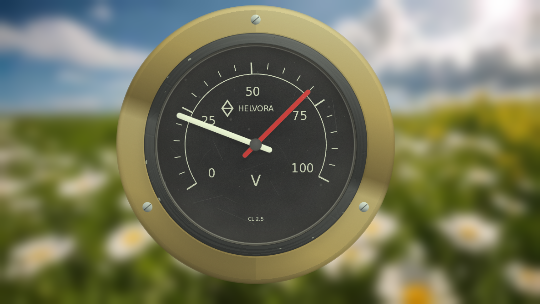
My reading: 22.5,V
